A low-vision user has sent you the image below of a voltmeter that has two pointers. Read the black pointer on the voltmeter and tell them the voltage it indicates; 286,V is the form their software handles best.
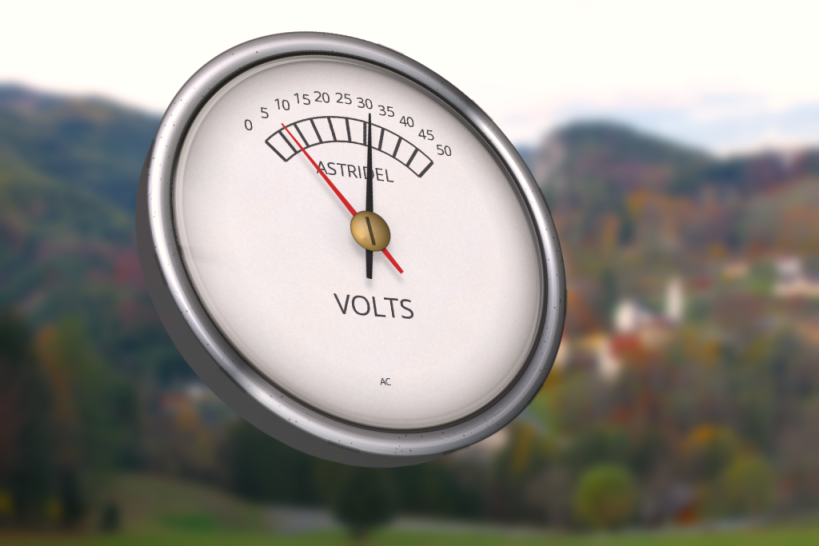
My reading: 30,V
